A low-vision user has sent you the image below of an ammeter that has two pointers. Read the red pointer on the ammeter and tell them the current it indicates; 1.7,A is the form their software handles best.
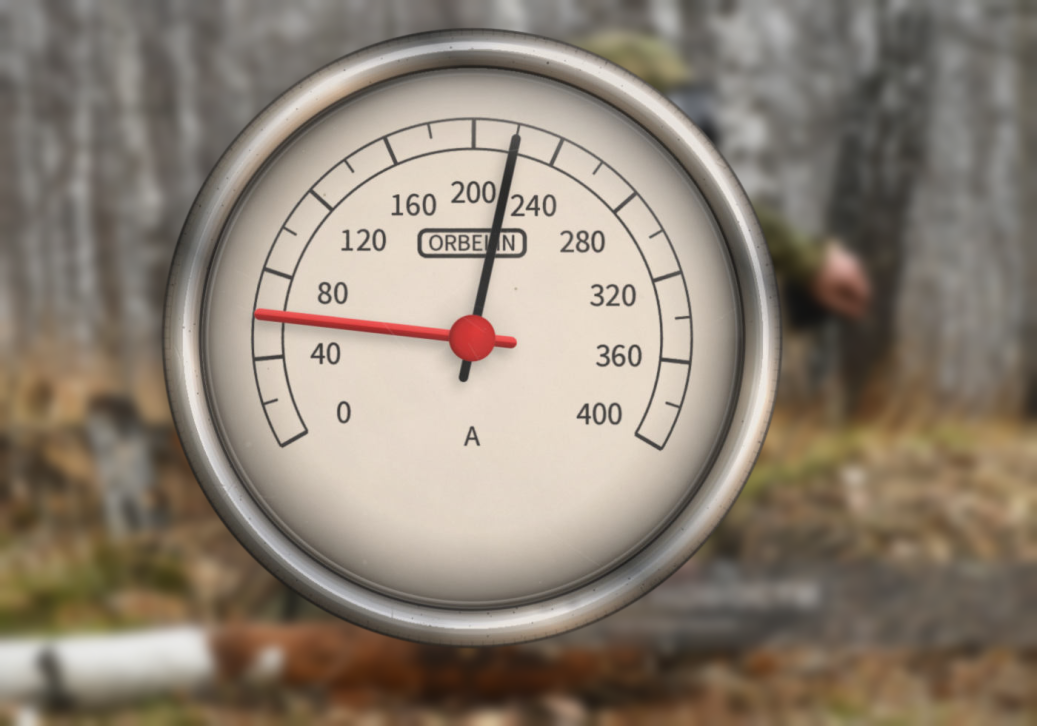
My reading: 60,A
